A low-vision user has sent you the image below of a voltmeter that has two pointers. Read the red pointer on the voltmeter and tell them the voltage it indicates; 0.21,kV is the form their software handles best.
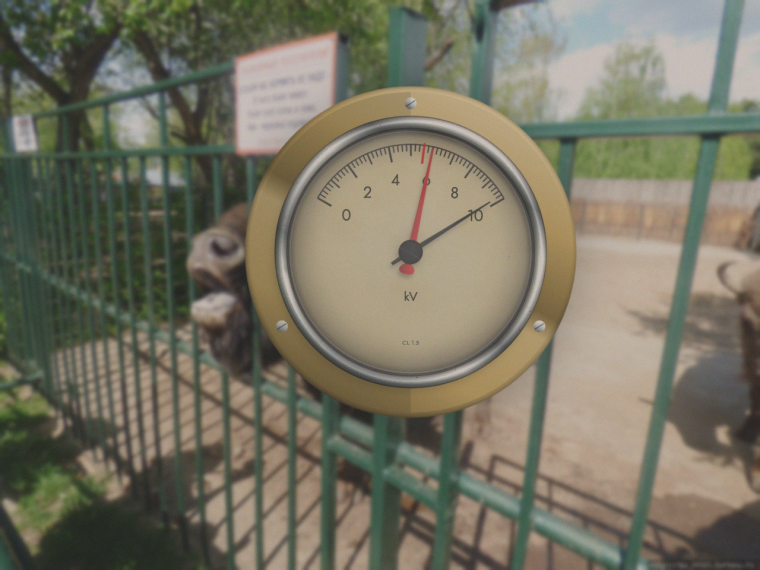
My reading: 6,kV
